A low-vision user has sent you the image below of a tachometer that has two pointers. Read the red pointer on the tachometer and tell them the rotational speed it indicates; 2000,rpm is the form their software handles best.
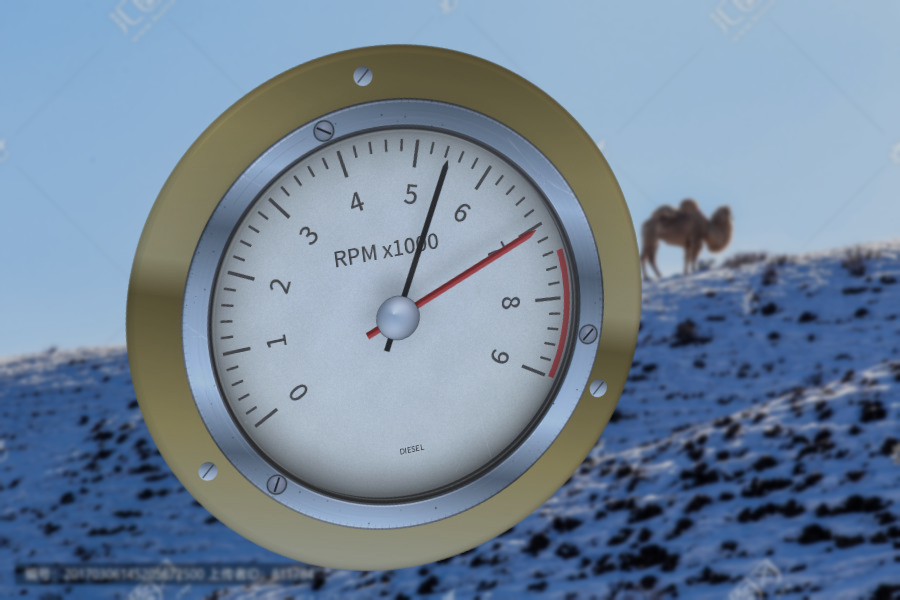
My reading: 7000,rpm
